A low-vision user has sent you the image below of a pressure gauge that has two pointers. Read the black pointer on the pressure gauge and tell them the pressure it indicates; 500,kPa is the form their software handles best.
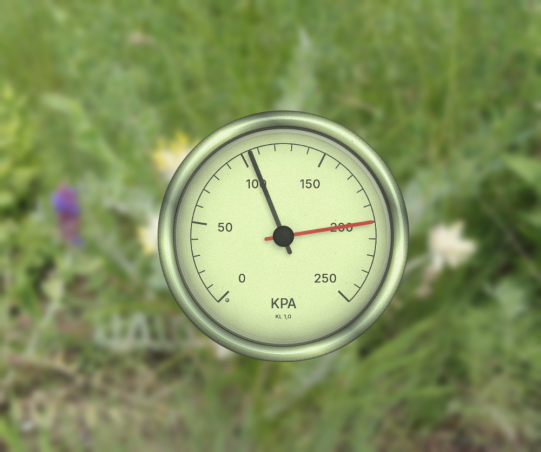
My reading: 105,kPa
